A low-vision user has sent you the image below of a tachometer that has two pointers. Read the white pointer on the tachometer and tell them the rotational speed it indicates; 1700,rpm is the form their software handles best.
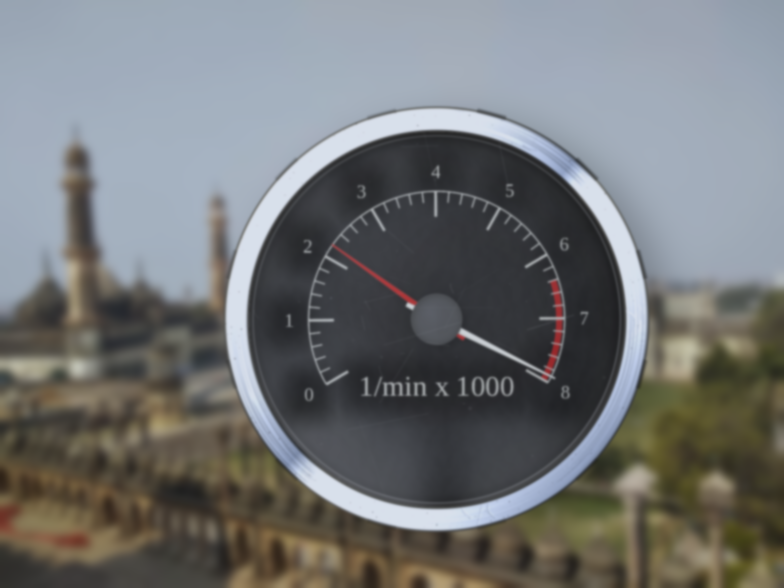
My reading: 7900,rpm
